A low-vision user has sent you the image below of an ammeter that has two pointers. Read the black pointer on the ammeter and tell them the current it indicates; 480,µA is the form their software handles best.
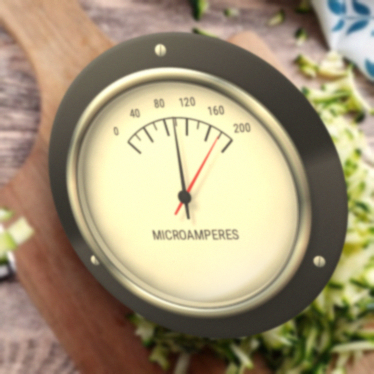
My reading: 100,µA
